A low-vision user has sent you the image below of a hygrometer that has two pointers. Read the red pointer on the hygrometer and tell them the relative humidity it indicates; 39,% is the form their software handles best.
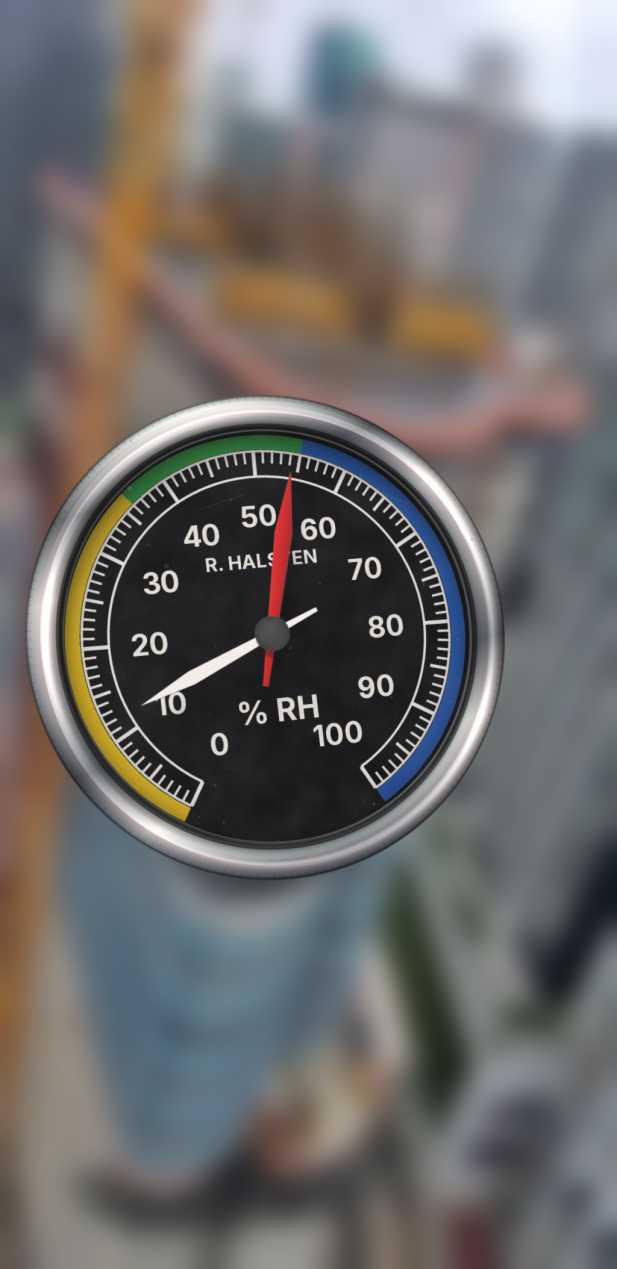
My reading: 54,%
